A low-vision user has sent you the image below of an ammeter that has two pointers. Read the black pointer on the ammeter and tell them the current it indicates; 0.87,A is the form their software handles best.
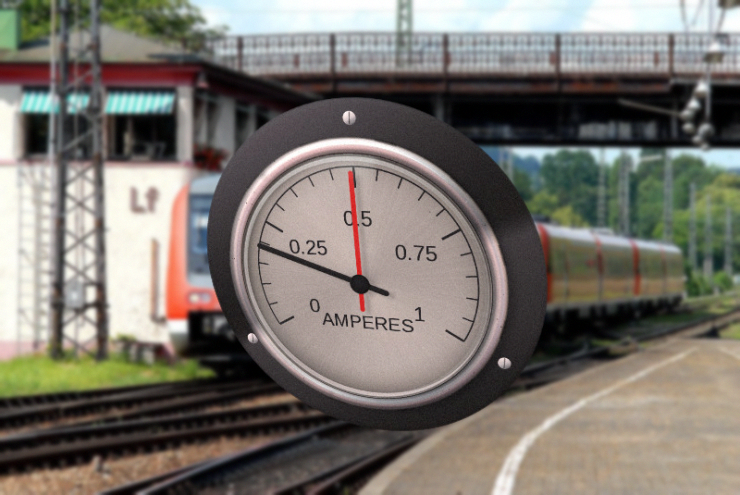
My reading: 0.2,A
